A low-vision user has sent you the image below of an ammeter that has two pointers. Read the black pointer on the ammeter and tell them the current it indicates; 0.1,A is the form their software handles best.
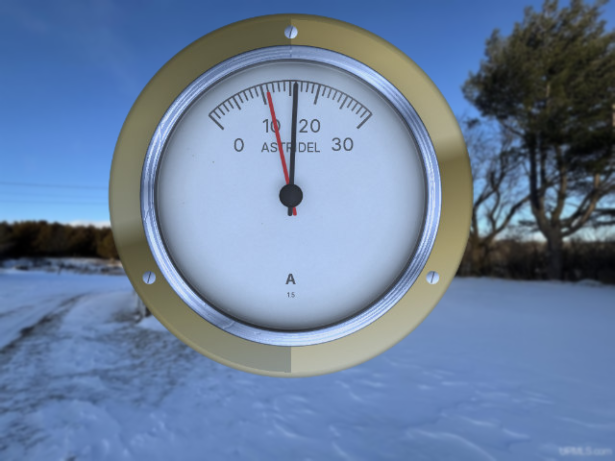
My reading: 16,A
